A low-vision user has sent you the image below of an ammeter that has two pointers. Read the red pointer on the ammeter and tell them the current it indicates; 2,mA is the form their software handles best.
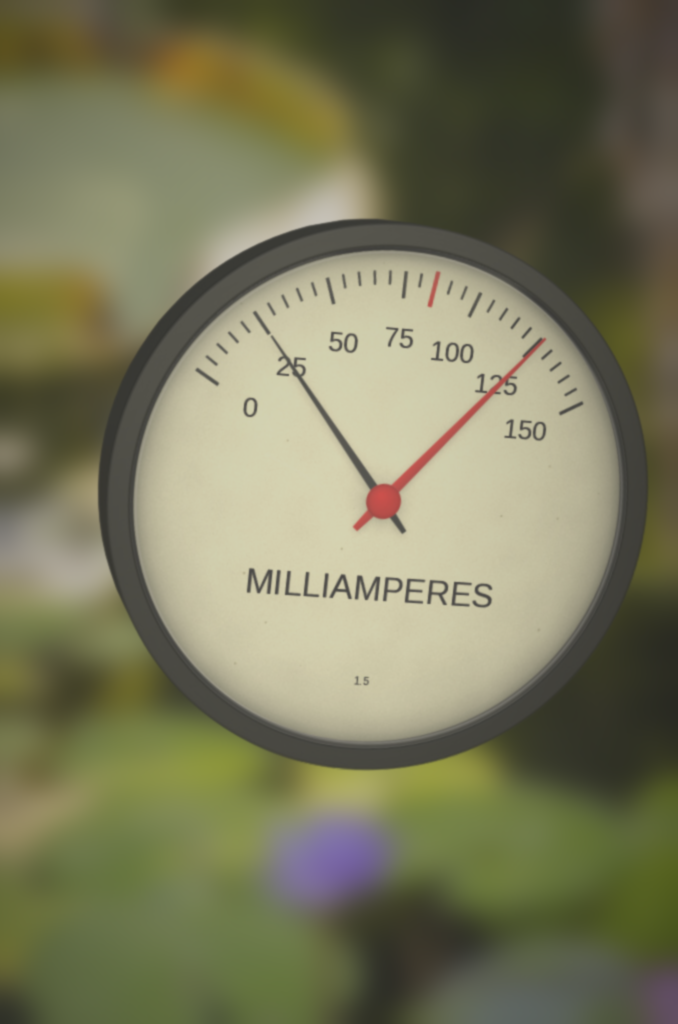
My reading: 125,mA
